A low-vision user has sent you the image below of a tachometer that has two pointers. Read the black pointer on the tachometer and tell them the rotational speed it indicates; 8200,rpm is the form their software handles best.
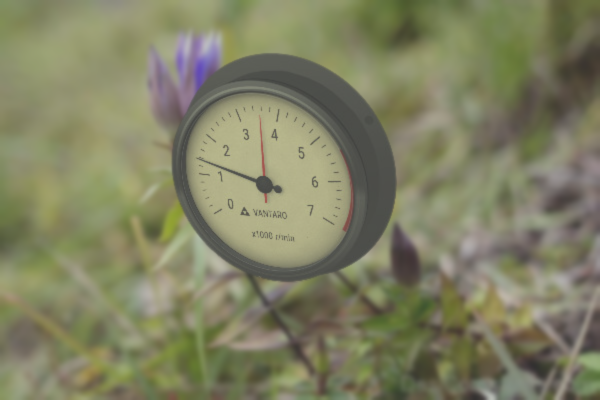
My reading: 1400,rpm
